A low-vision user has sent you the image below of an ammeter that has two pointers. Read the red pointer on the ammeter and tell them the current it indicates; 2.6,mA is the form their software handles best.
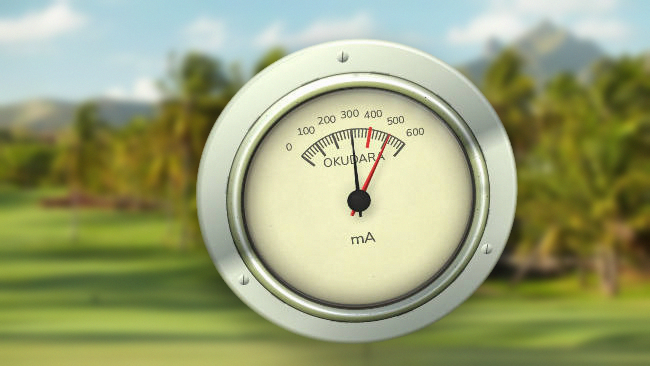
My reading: 500,mA
